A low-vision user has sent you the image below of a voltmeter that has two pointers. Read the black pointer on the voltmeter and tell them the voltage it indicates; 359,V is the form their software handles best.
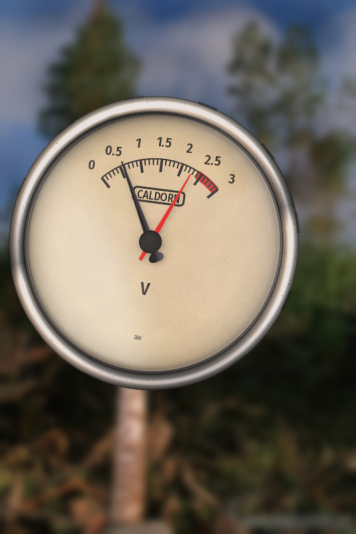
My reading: 0.6,V
